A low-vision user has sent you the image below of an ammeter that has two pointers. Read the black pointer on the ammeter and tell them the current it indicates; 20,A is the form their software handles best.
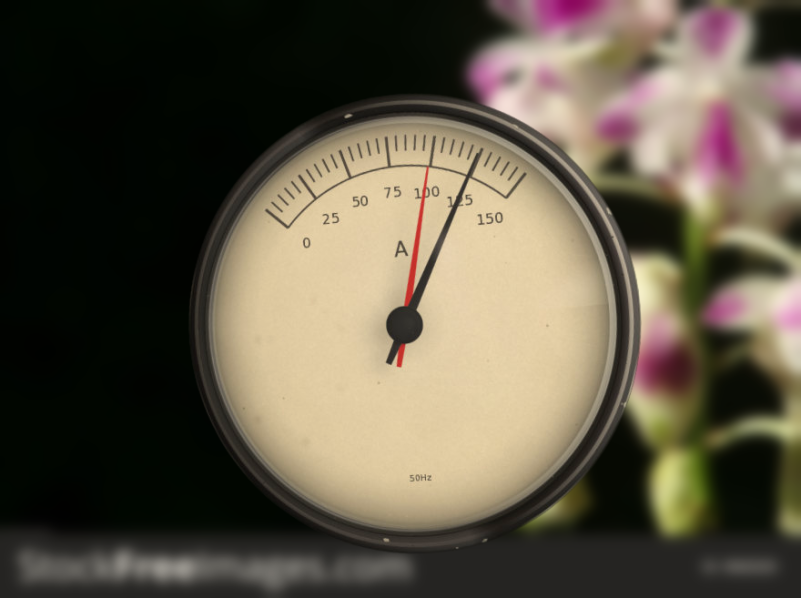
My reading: 125,A
